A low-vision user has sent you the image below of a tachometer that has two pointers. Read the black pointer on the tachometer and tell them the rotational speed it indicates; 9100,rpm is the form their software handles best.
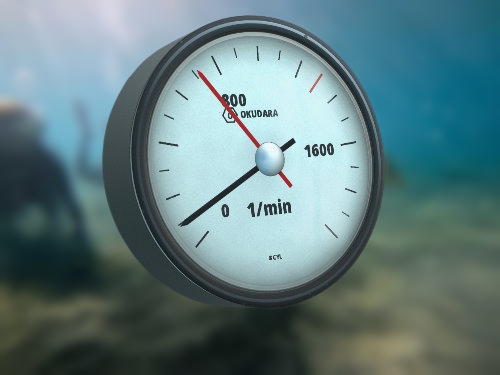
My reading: 100,rpm
